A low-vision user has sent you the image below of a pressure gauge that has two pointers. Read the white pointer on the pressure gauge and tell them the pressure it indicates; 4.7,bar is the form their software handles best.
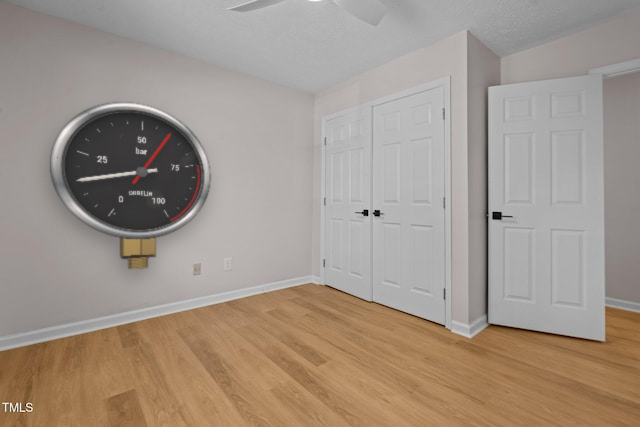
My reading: 15,bar
